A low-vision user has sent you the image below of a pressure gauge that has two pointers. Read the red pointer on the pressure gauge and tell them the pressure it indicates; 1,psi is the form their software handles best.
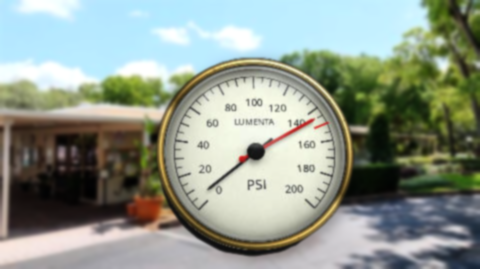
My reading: 145,psi
